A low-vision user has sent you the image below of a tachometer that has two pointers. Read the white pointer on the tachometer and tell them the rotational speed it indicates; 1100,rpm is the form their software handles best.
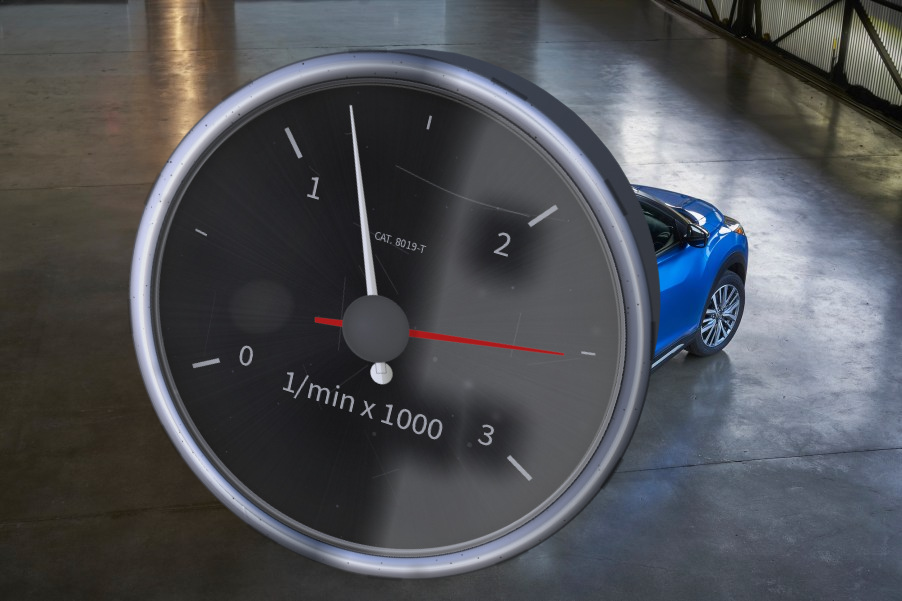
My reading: 1250,rpm
